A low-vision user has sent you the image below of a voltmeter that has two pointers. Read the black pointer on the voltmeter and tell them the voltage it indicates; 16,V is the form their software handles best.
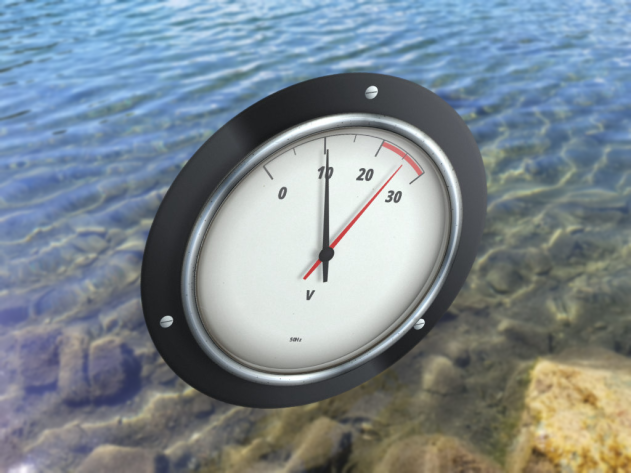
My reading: 10,V
